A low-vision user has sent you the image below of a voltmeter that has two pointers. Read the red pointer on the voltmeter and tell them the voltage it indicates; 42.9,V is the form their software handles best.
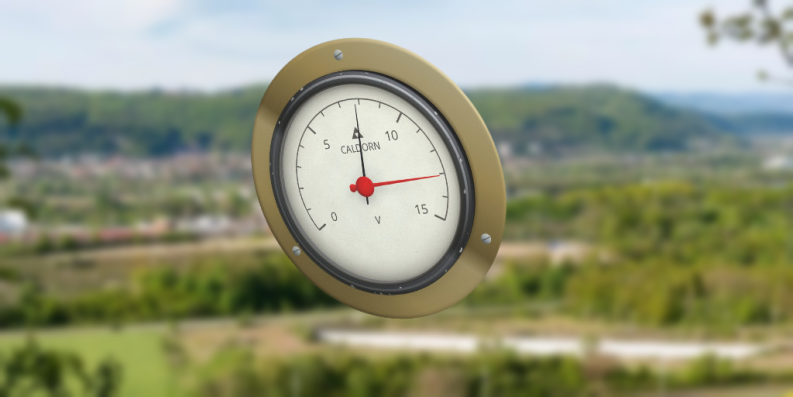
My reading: 13,V
